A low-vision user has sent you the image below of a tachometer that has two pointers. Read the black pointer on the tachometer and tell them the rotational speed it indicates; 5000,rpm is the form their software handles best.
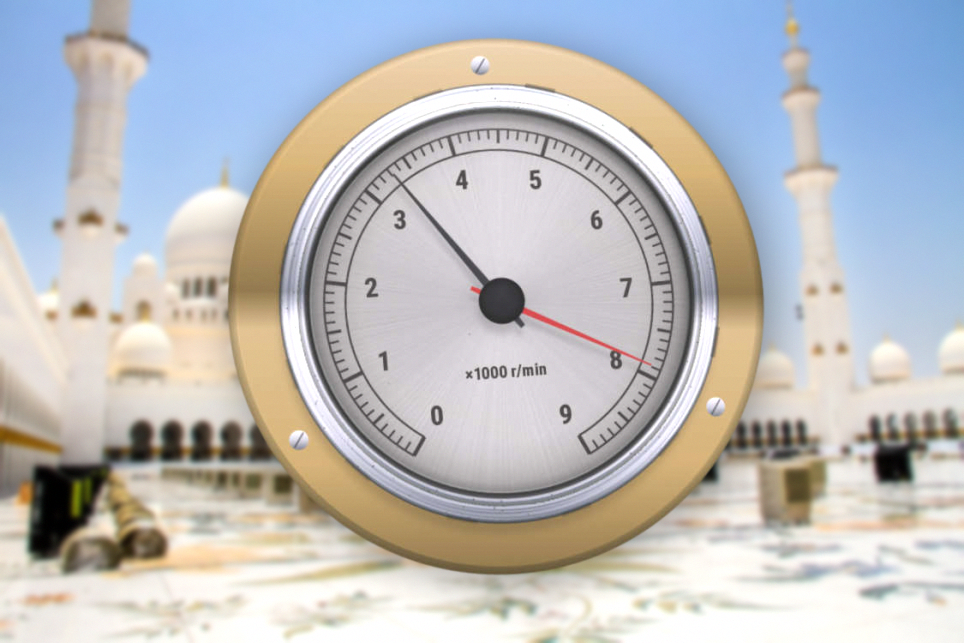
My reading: 3300,rpm
